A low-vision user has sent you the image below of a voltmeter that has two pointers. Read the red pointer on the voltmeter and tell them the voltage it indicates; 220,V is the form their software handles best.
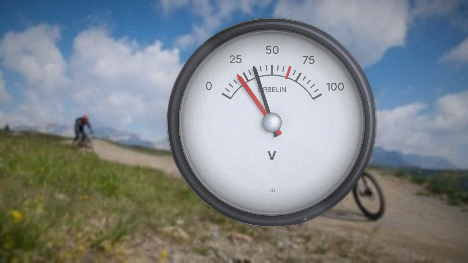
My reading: 20,V
